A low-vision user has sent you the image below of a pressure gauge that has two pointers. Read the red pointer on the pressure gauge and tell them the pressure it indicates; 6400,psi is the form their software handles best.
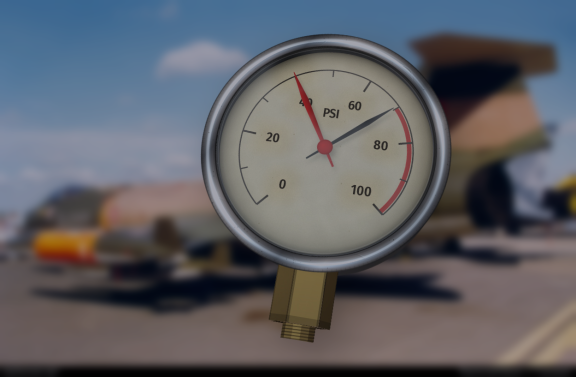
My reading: 40,psi
